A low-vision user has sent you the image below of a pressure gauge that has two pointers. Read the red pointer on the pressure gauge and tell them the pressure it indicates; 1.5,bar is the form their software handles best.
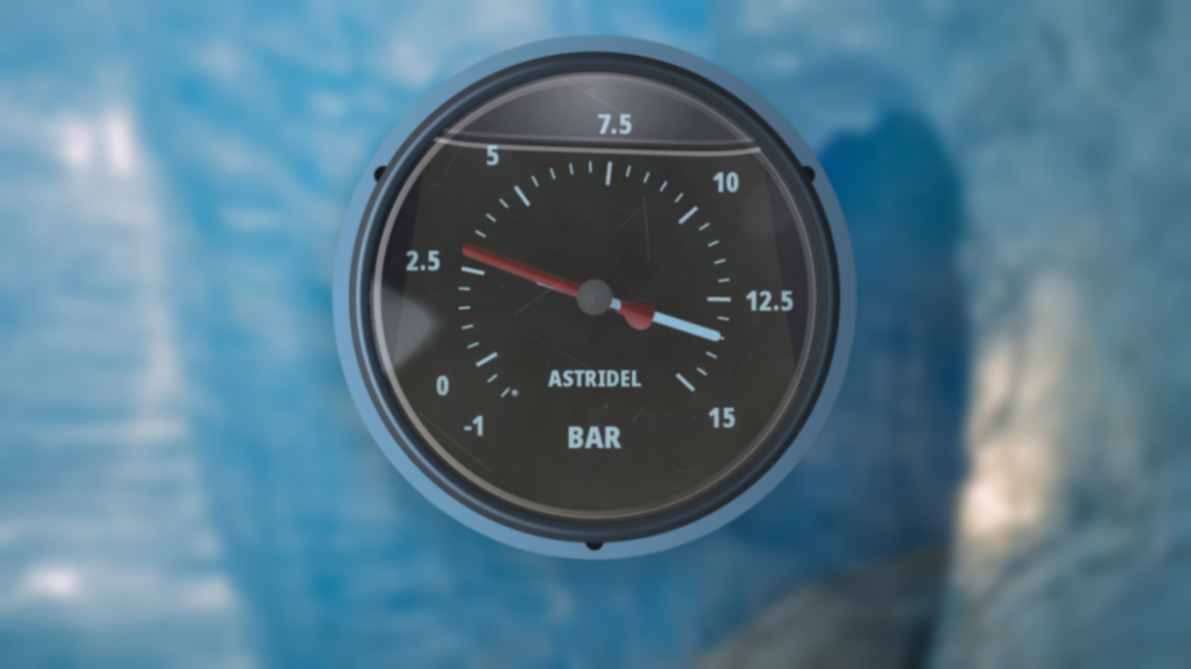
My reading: 3,bar
